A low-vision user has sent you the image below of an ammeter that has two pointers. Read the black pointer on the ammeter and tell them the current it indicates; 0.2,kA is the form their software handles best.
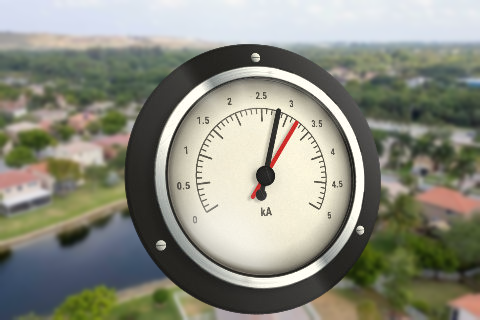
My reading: 2.8,kA
